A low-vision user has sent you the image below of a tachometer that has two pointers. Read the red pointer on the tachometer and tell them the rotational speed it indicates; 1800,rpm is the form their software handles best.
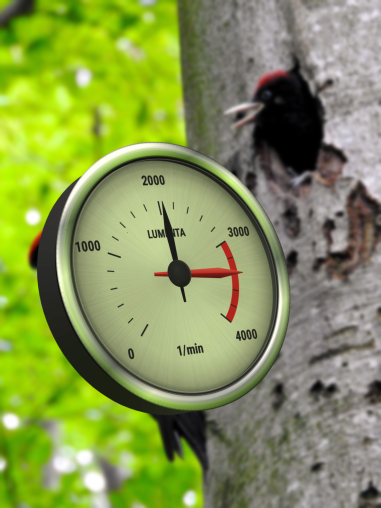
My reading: 3400,rpm
